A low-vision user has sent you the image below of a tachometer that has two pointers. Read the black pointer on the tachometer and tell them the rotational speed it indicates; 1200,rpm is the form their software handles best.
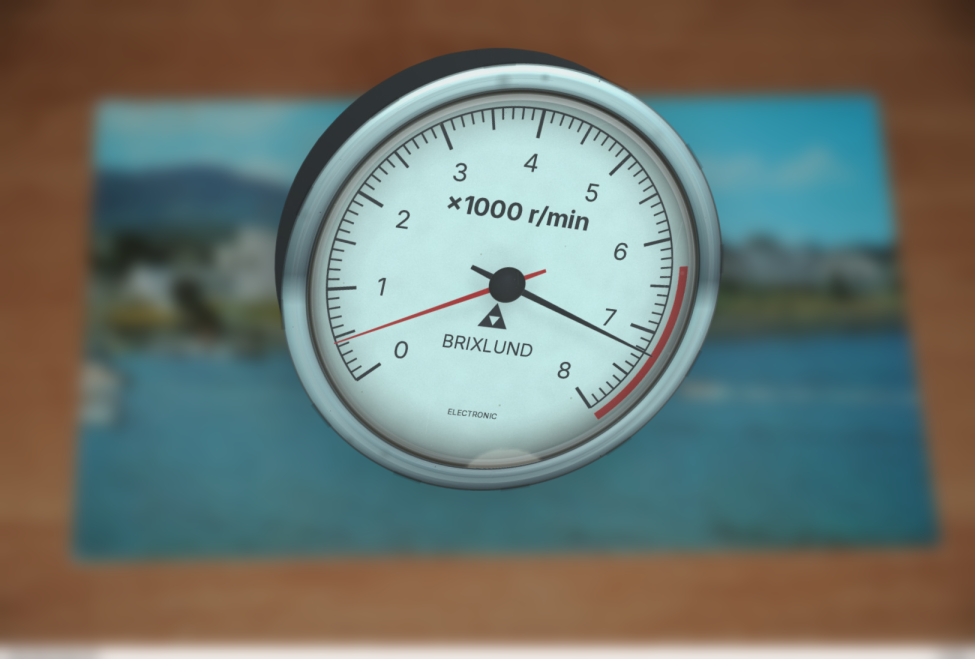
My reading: 7200,rpm
